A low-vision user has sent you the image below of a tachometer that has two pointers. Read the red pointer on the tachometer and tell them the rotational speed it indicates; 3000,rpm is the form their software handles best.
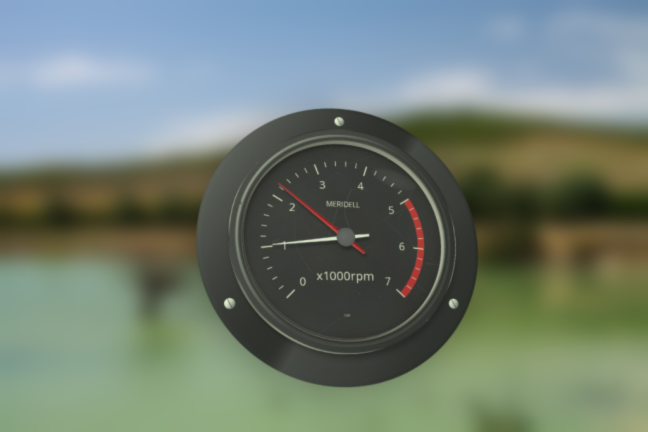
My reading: 2200,rpm
